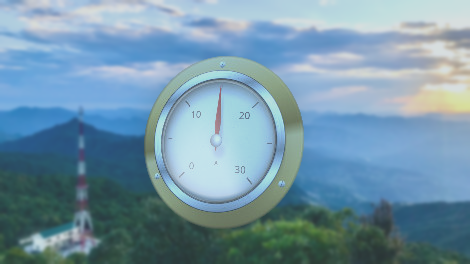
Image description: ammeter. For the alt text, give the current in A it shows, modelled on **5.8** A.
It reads **15** A
